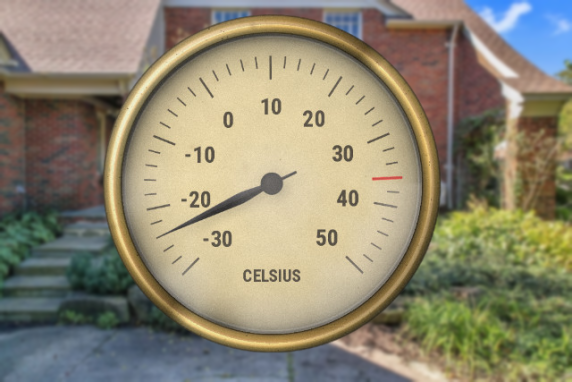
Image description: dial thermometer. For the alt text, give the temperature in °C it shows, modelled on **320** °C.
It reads **-24** °C
